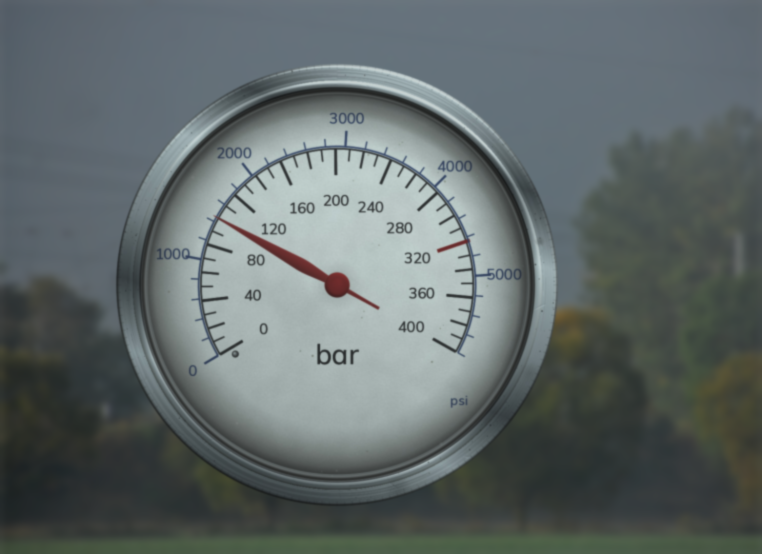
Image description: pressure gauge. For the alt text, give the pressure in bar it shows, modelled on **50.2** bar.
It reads **100** bar
